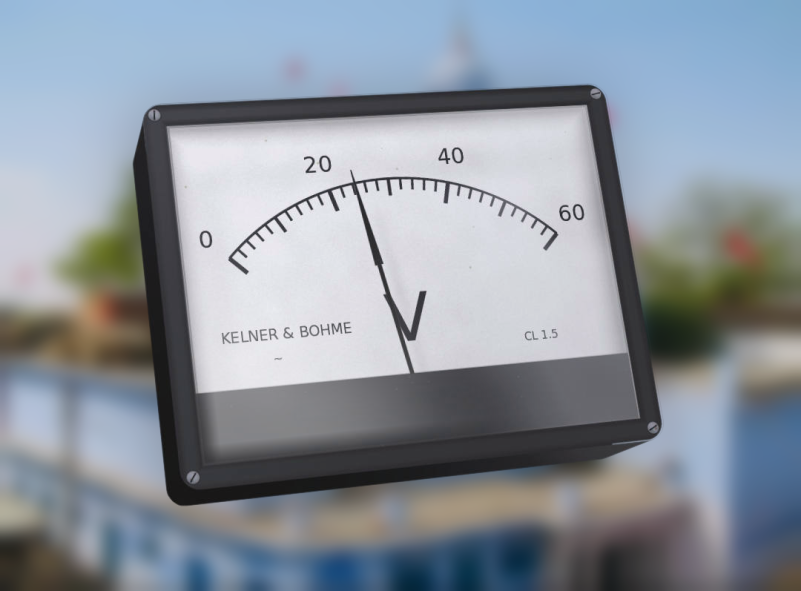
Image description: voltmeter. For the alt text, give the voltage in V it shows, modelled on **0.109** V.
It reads **24** V
